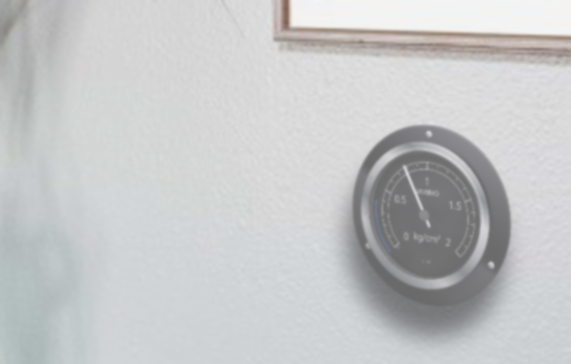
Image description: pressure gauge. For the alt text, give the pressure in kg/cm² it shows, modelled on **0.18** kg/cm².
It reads **0.8** kg/cm²
